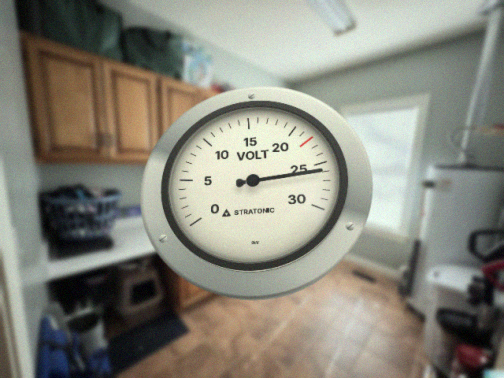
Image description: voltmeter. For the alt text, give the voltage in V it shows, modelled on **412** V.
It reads **26** V
